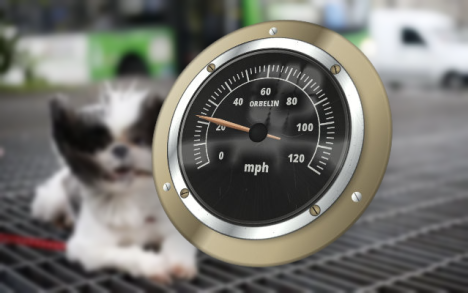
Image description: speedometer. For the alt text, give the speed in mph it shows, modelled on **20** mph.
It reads **22** mph
